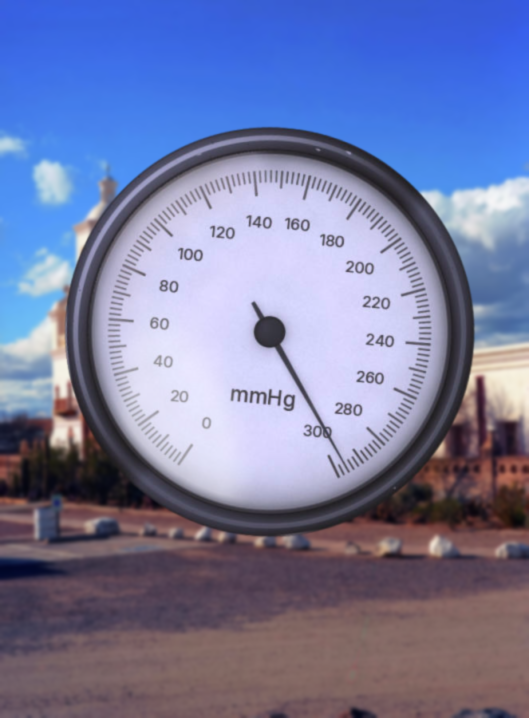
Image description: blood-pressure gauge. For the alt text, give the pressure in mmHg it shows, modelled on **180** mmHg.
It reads **296** mmHg
